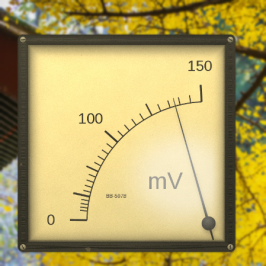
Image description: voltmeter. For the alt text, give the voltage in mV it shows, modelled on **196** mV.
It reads **137.5** mV
